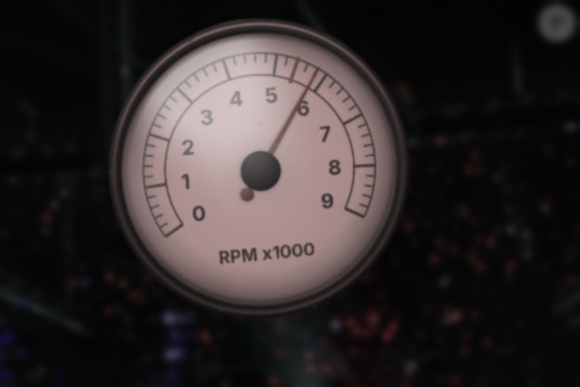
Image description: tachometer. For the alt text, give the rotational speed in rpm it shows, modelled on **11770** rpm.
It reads **5800** rpm
